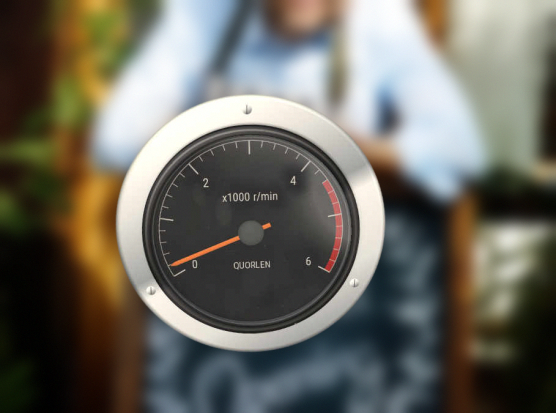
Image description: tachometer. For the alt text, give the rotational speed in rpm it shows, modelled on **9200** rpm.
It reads **200** rpm
